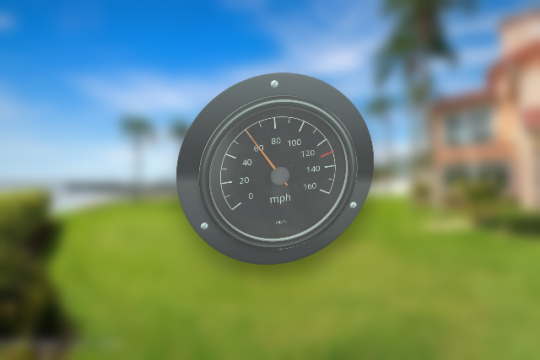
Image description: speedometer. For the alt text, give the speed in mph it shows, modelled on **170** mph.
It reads **60** mph
